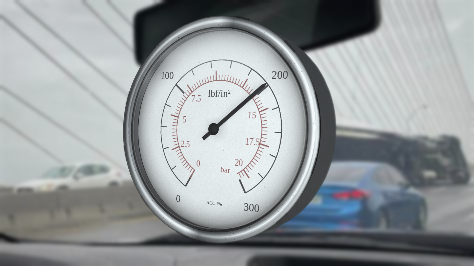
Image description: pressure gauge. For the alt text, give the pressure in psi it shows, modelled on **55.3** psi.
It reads **200** psi
